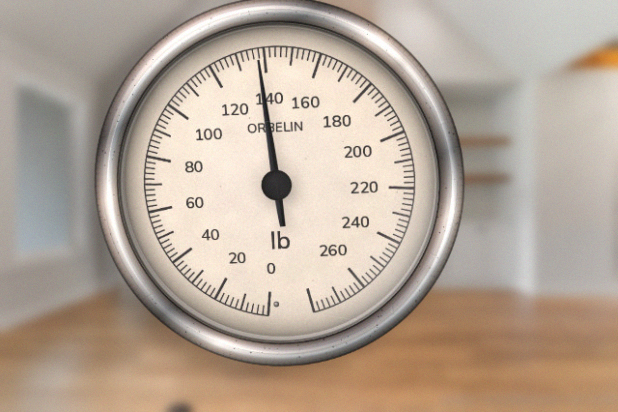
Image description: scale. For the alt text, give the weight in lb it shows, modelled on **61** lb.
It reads **138** lb
